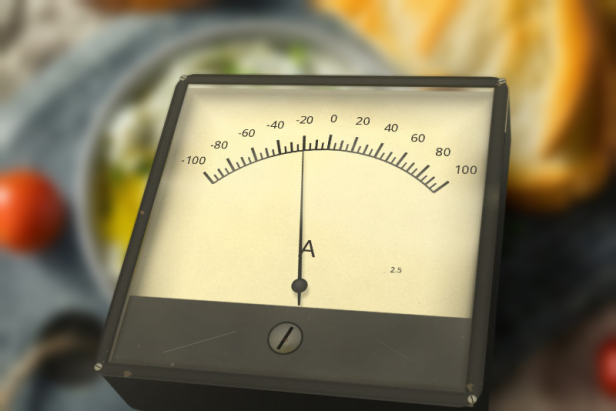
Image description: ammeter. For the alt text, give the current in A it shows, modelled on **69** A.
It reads **-20** A
